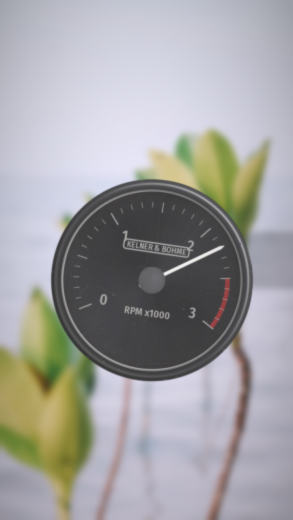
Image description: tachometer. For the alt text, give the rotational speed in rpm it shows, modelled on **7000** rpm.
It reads **2200** rpm
